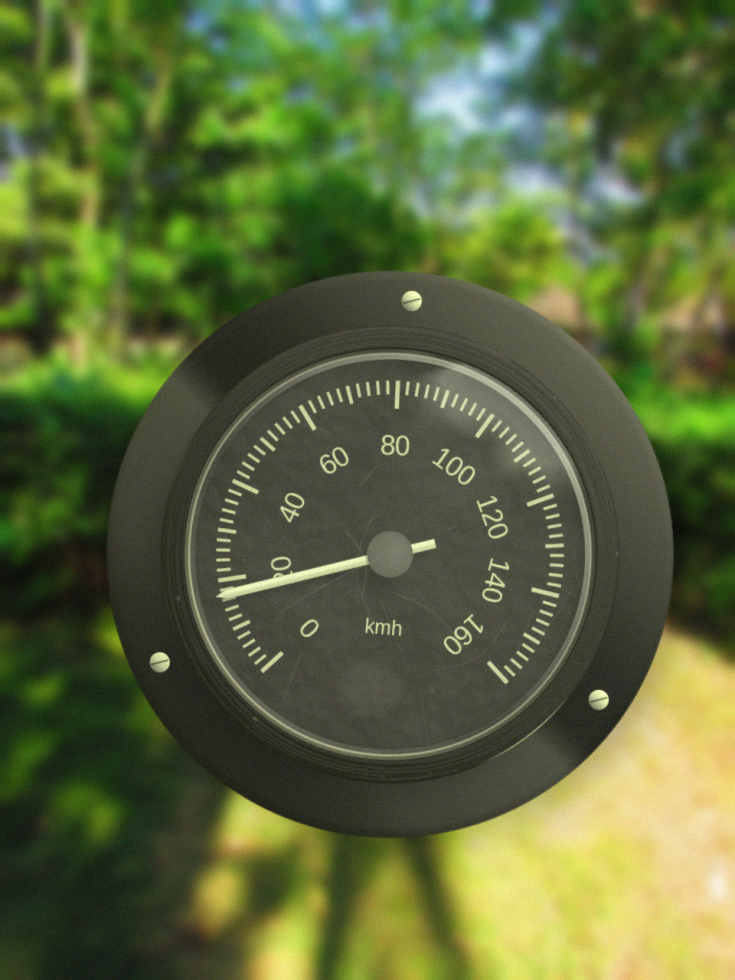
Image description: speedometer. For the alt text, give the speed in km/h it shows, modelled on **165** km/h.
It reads **17** km/h
